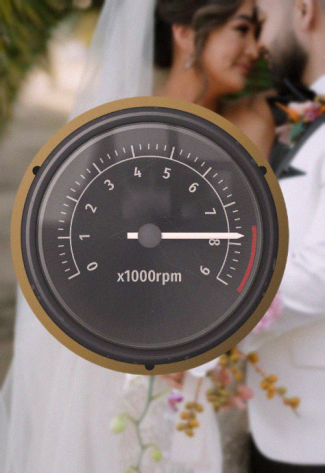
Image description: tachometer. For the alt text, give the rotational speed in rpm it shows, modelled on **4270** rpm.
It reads **7800** rpm
